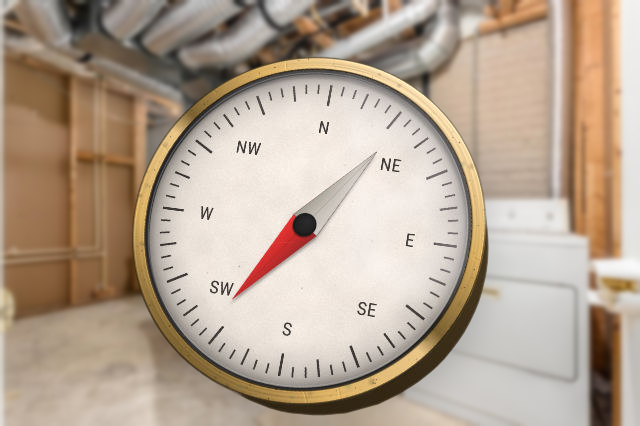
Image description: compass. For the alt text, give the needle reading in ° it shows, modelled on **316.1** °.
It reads **215** °
